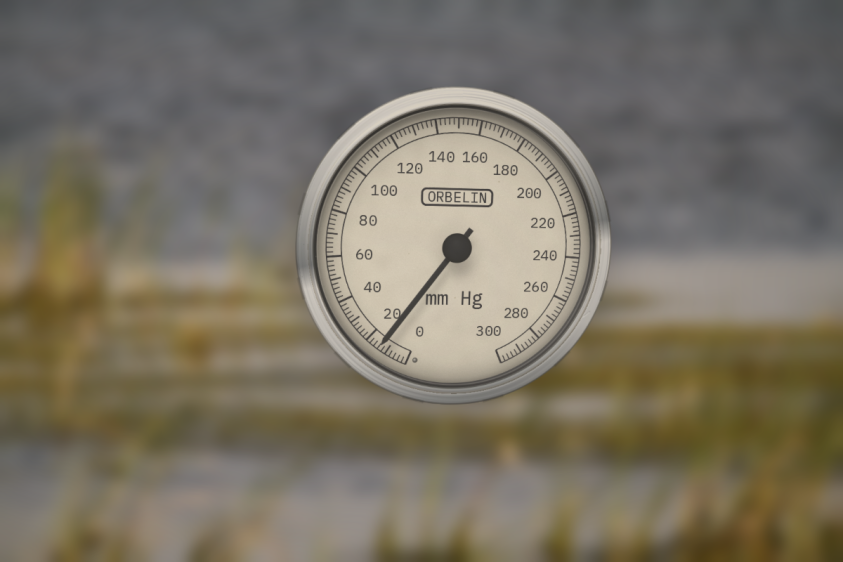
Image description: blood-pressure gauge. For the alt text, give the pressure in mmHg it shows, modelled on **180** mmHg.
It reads **14** mmHg
